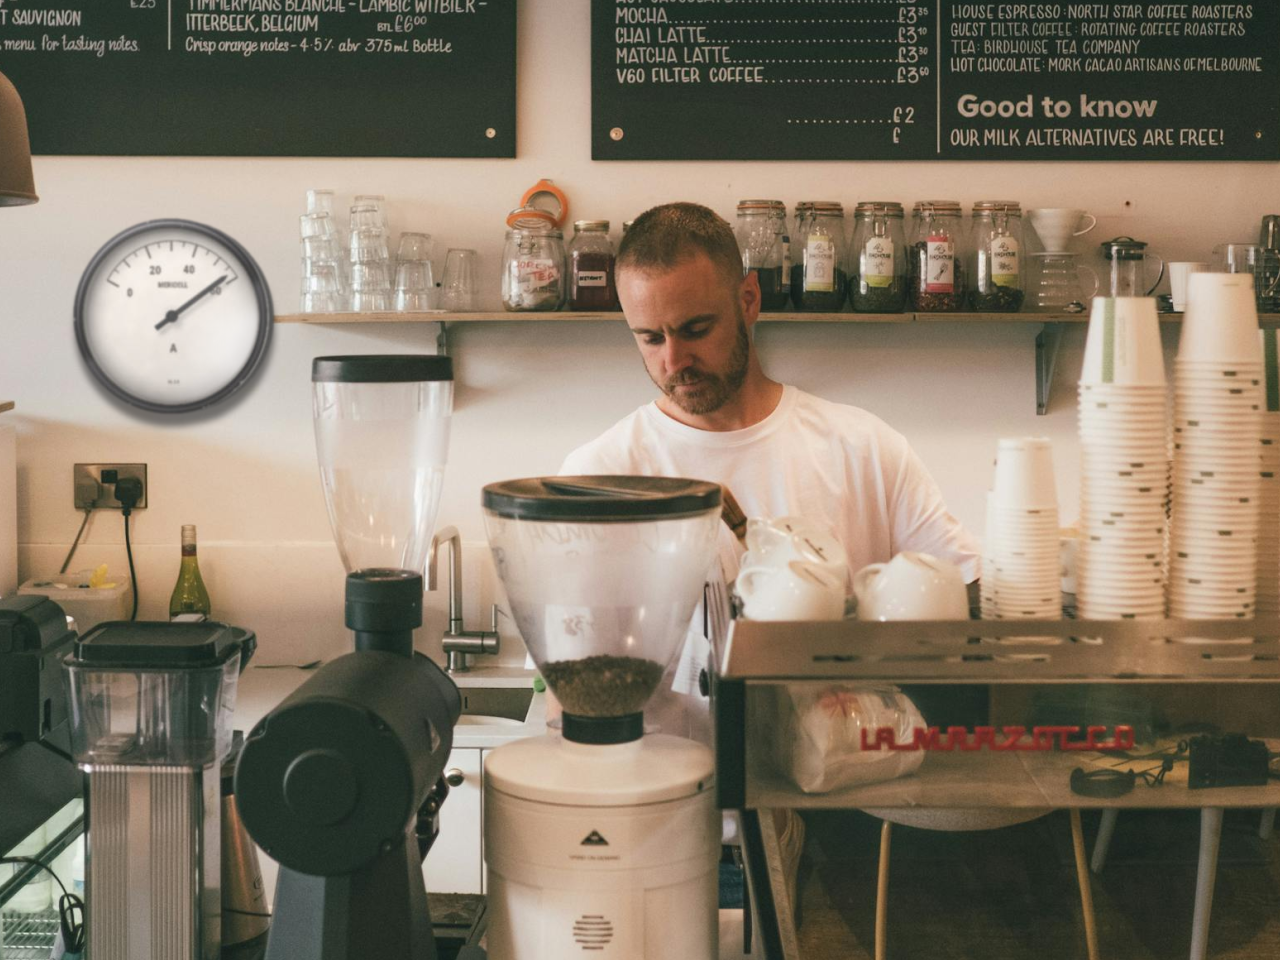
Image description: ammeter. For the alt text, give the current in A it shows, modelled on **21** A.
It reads **57.5** A
